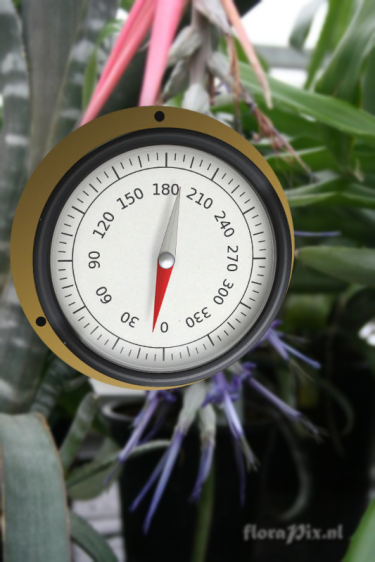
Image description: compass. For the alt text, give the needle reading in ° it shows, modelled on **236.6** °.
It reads **10** °
